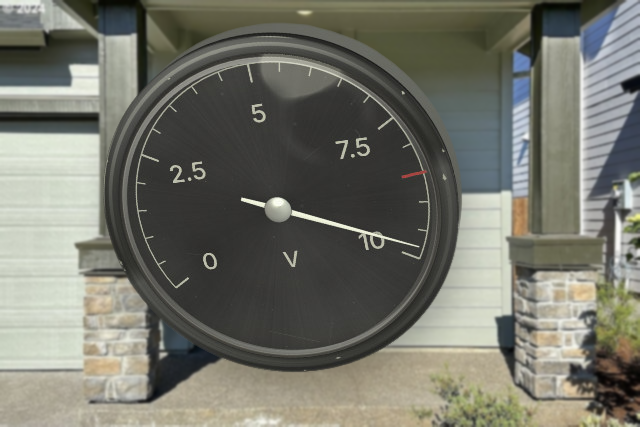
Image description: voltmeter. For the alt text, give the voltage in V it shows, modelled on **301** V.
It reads **9.75** V
